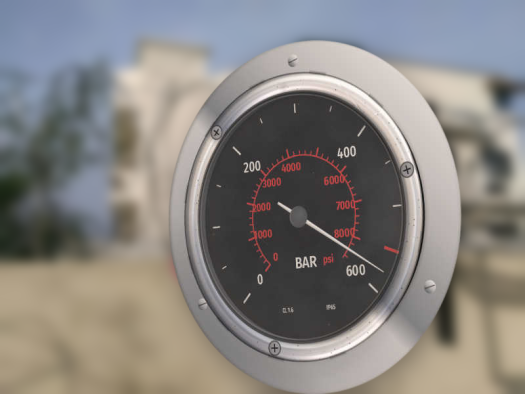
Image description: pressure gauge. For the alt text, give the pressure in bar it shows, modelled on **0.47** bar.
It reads **575** bar
